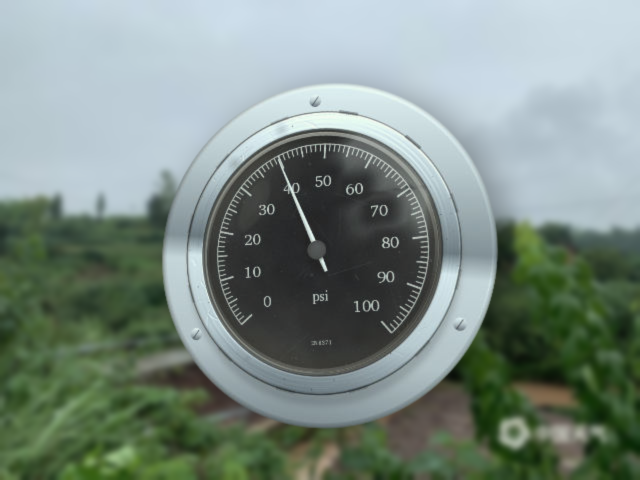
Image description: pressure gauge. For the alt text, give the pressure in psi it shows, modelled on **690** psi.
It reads **40** psi
